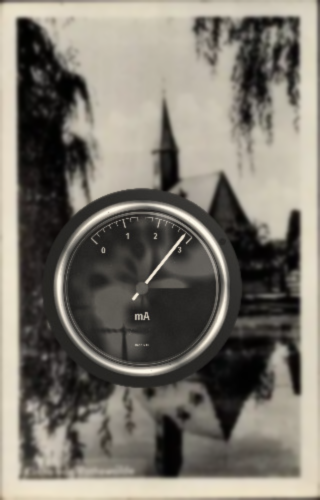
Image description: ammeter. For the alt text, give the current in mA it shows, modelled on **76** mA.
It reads **2.8** mA
